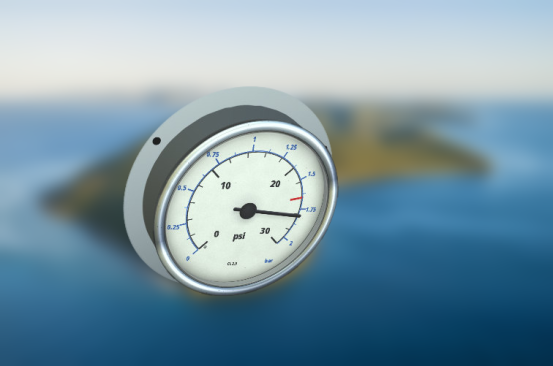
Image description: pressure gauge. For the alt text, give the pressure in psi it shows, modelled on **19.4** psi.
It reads **26** psi
